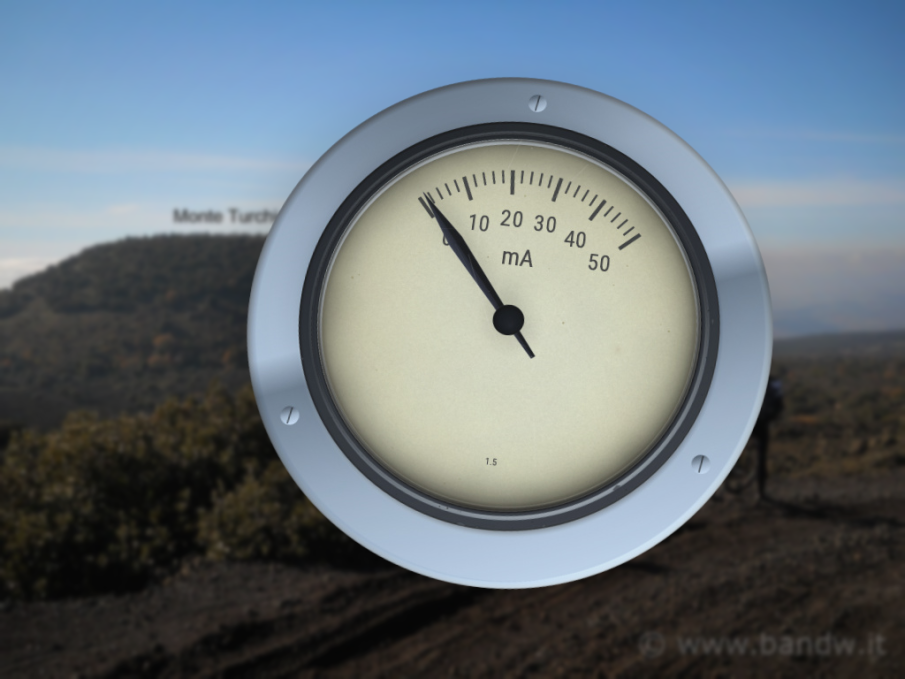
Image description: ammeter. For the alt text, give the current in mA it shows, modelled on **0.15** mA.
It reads **1** mA
